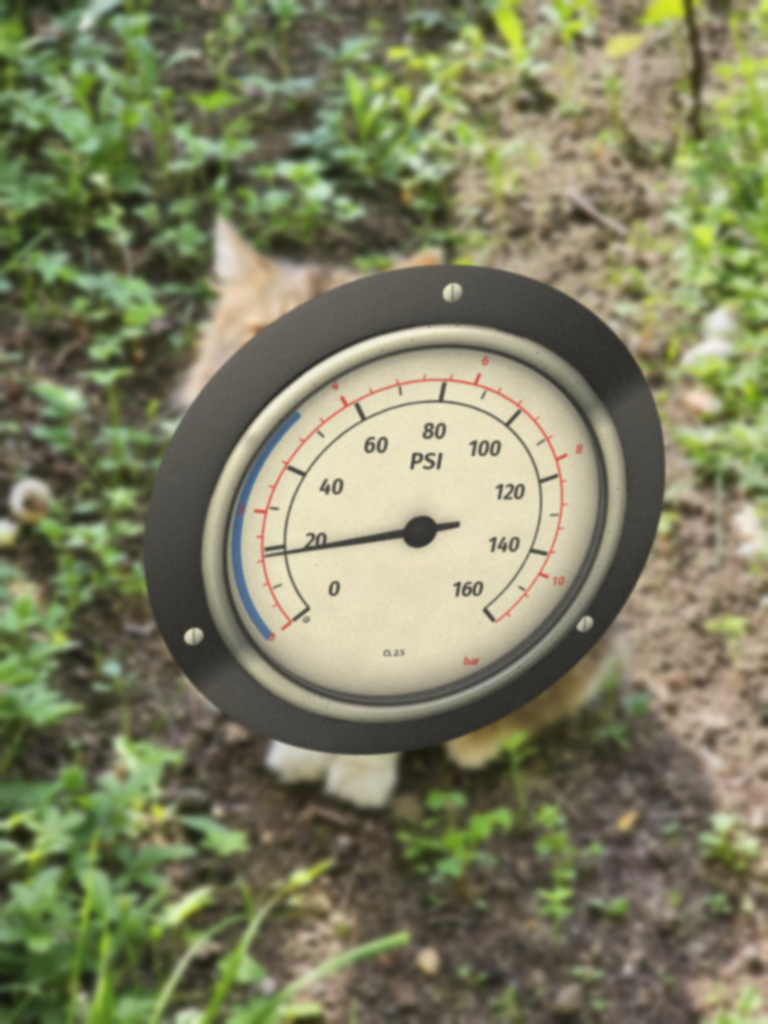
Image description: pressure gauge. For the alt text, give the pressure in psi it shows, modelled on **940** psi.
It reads **20** psi
